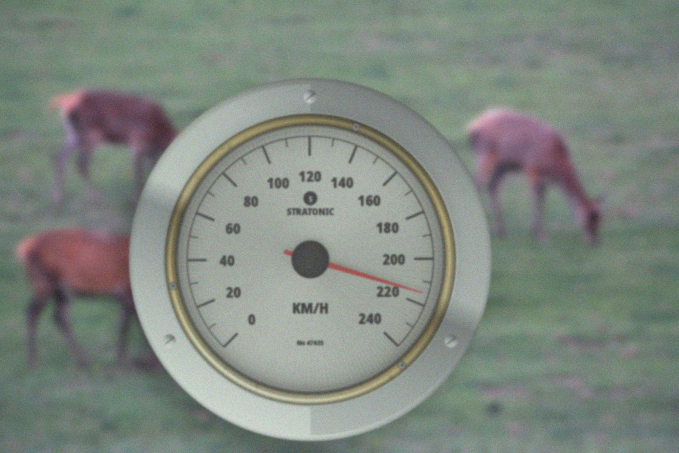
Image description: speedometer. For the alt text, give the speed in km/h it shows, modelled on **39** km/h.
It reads **215** km/h
